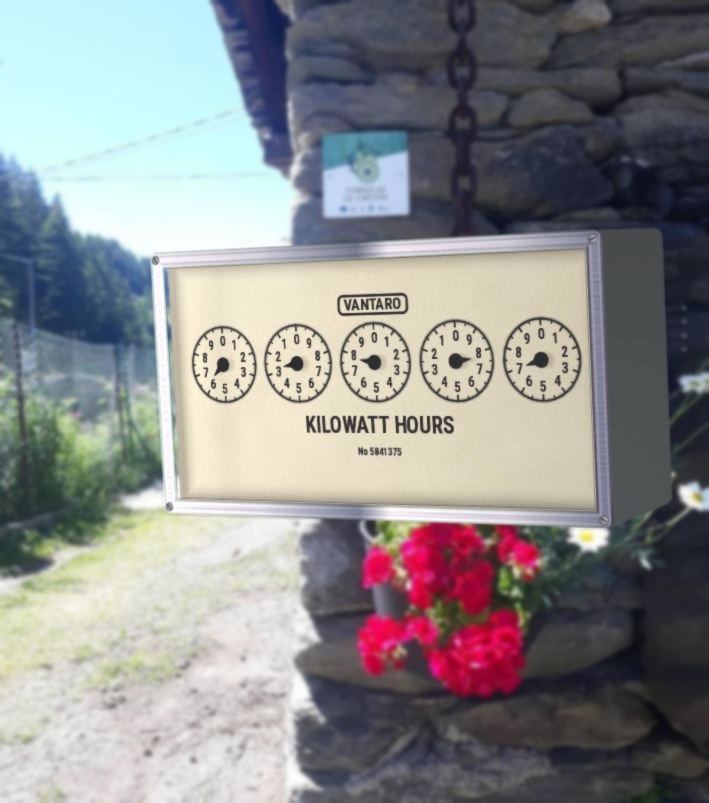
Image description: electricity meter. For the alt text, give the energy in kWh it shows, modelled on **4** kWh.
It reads **62777** kWh
